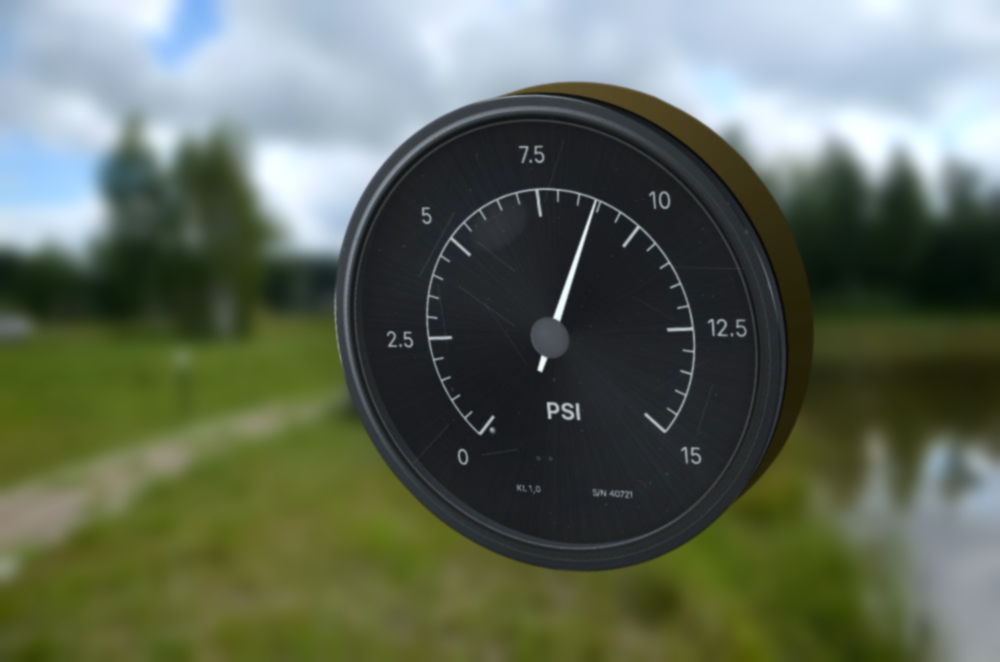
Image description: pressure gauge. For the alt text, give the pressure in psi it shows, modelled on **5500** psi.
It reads **9** psi
